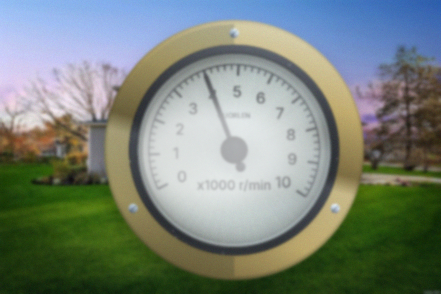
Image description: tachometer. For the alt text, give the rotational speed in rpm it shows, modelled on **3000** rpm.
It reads **4000** rpm
